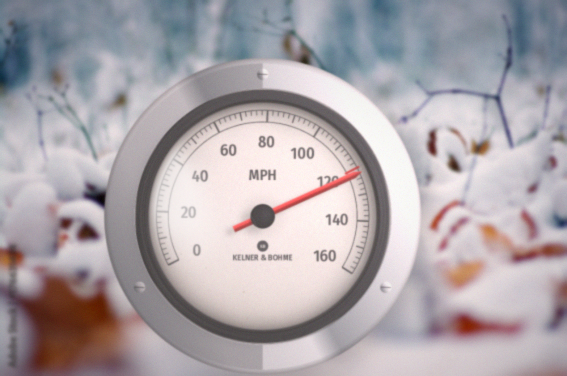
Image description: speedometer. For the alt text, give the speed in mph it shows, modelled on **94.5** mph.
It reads **122** mph
